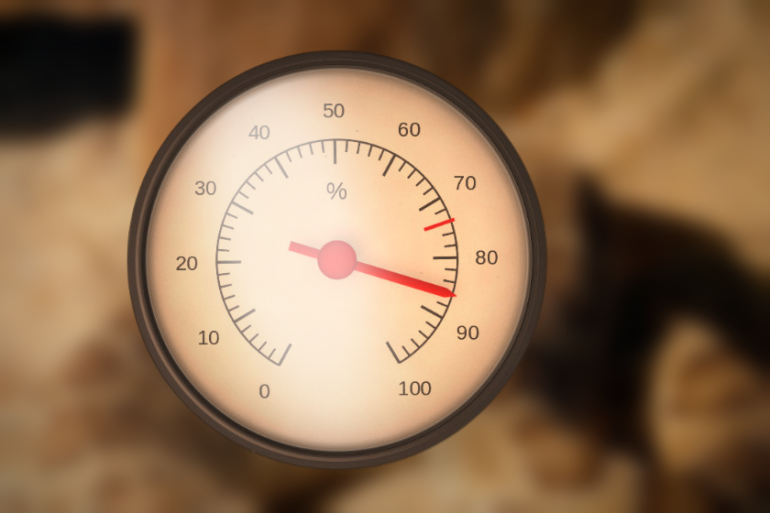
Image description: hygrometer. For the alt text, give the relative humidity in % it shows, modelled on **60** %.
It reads **86** %
